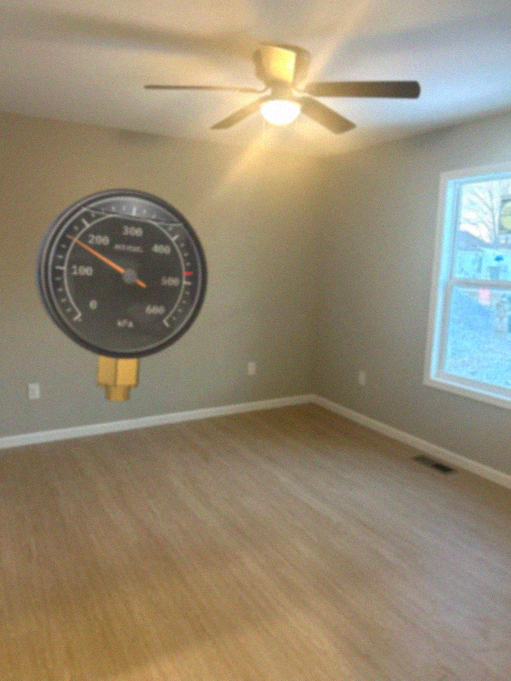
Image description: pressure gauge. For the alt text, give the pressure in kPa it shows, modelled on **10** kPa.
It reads **160** kPa
